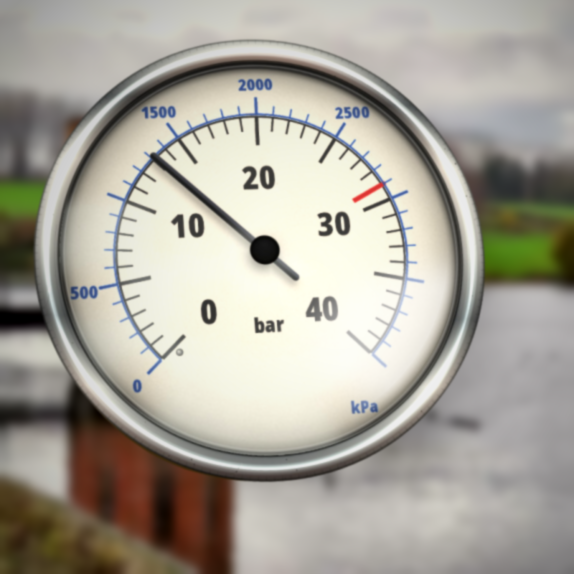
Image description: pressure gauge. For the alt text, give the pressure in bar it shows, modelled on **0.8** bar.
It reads **13** bar
